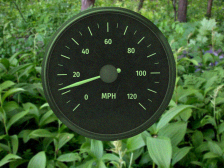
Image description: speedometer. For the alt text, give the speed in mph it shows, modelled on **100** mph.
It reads **12.5** mph
